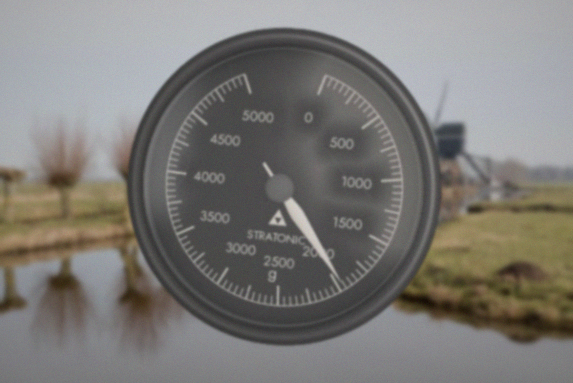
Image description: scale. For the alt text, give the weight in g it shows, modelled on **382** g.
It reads **1950** g
